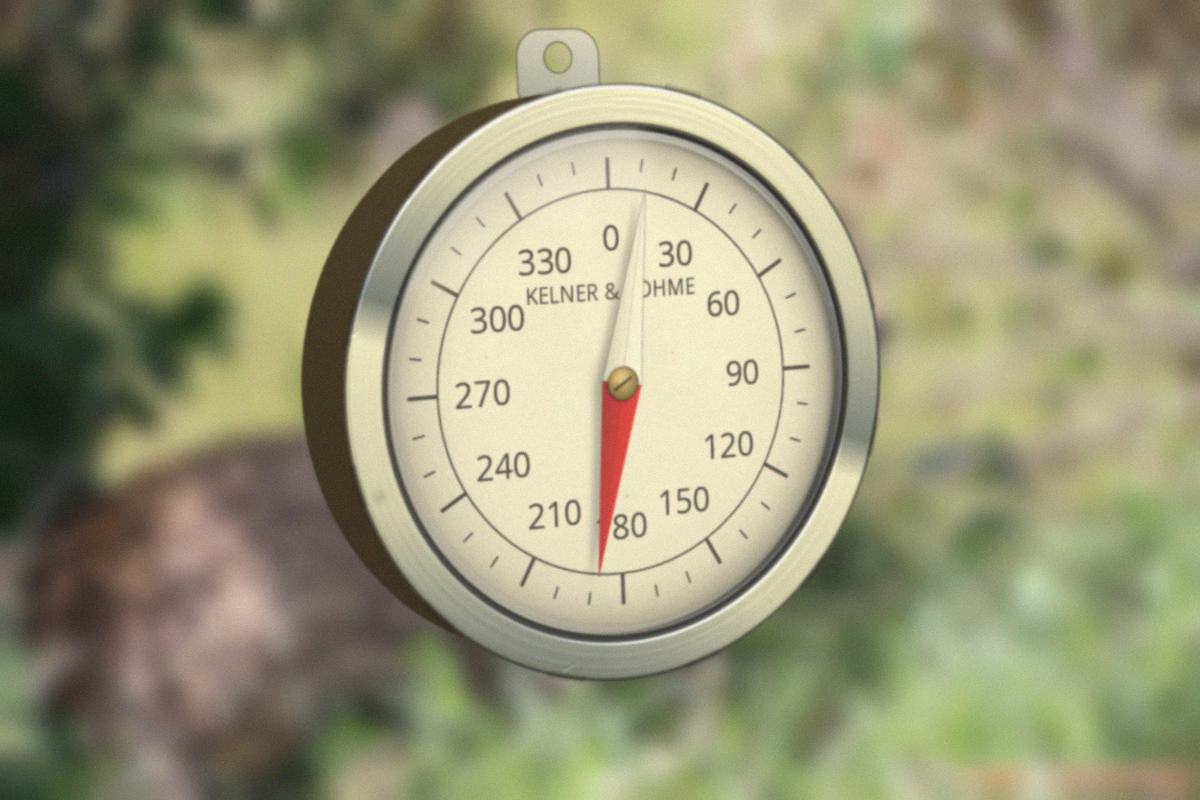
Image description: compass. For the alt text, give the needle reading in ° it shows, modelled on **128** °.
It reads **190** °
